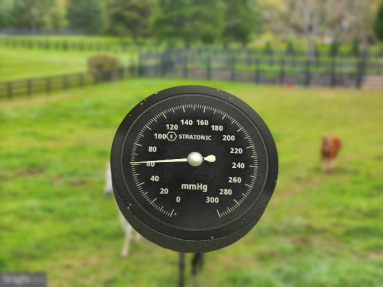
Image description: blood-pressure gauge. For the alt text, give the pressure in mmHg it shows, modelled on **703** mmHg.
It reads **60** mmHg
